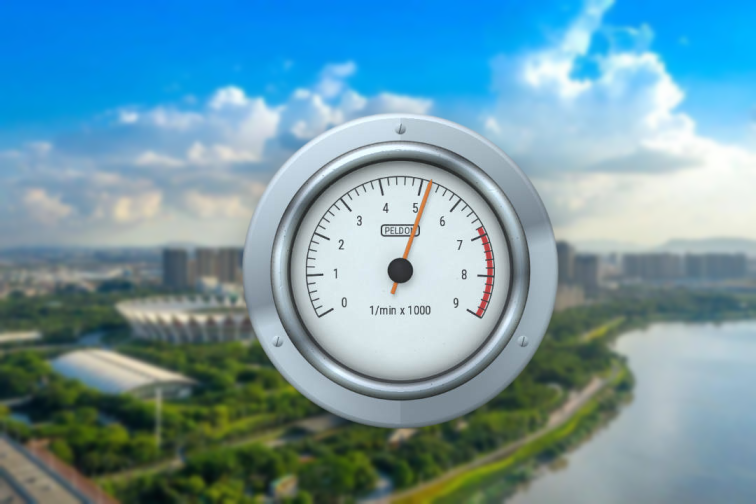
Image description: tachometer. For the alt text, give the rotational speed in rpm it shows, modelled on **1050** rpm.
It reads **5200** rpm
